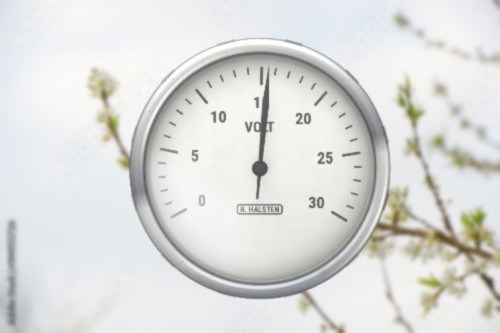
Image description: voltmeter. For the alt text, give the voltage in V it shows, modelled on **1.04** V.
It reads **15.5** V
